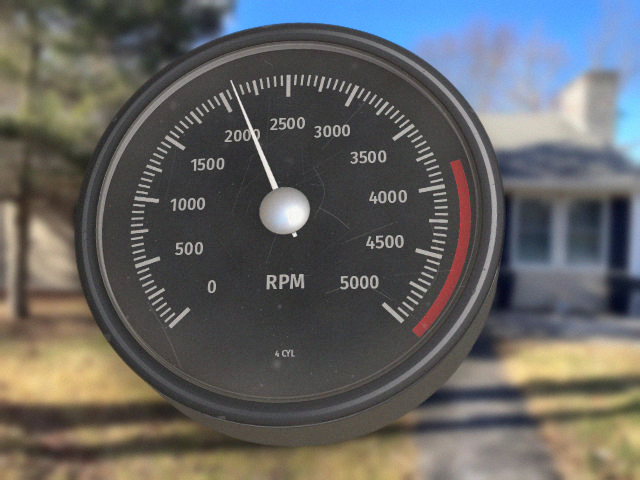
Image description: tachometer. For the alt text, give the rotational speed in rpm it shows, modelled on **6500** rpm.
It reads **2100** rpm
